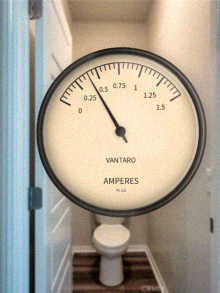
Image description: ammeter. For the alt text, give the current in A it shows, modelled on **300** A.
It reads **0.4** A
